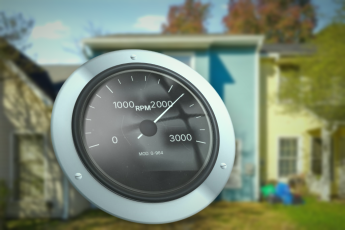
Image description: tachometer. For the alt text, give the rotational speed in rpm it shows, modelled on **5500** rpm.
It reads **2200** rpm
